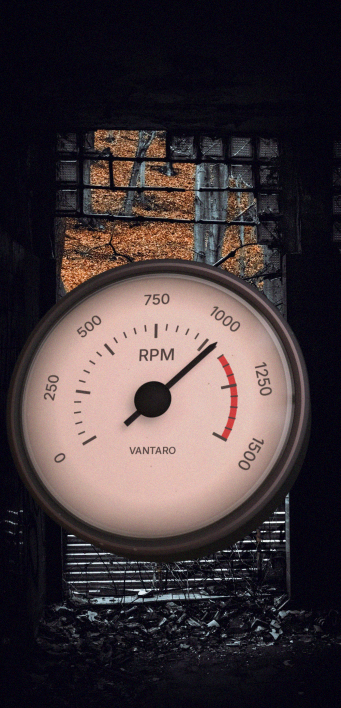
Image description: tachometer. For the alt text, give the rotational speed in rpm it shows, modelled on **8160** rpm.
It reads **1050** rpm
